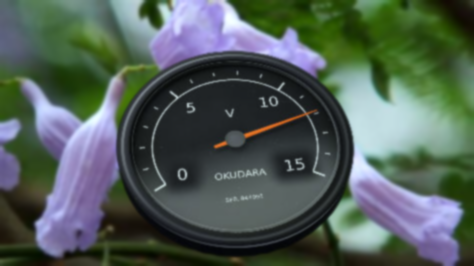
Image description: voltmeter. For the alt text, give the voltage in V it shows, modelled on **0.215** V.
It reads **12** V
